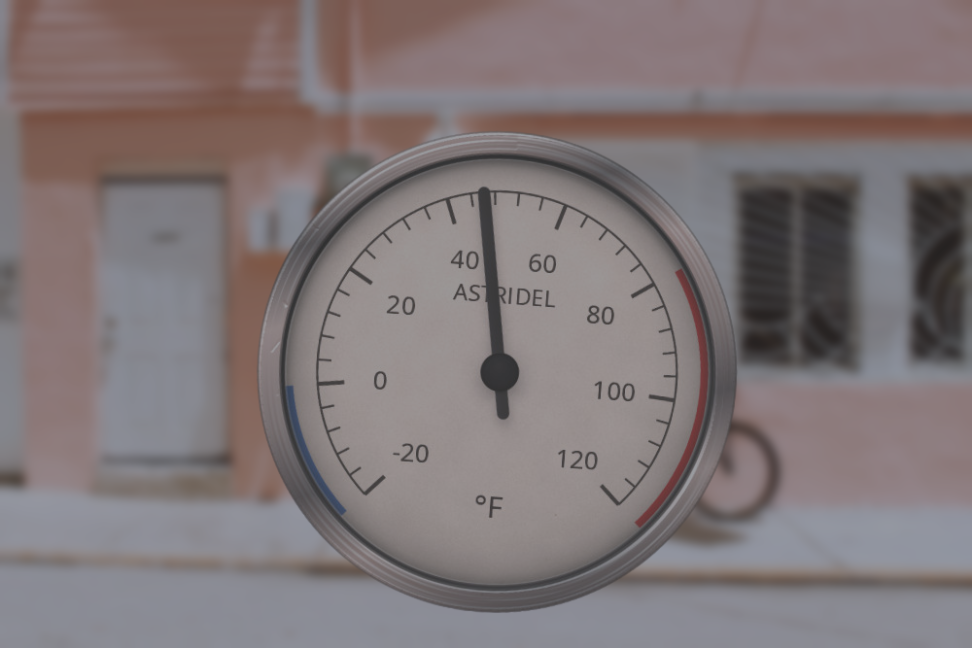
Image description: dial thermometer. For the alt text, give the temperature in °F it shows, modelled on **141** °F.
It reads **46** °F
